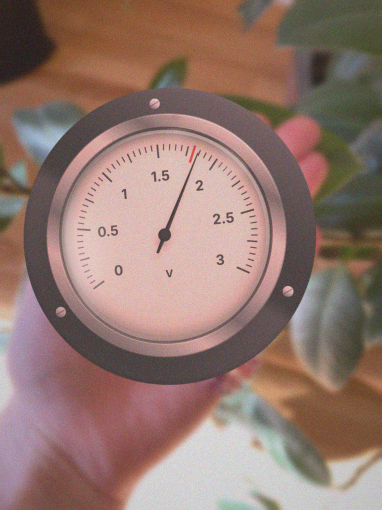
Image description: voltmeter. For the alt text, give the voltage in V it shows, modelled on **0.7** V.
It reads **1.85** V
